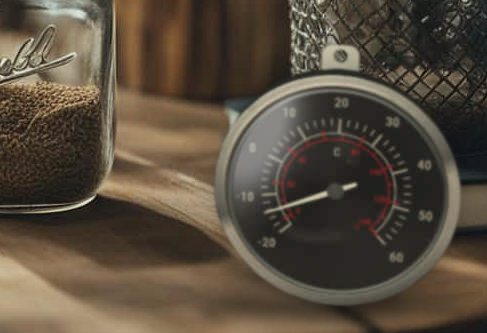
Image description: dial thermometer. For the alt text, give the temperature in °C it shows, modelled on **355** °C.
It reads **-14** °C
